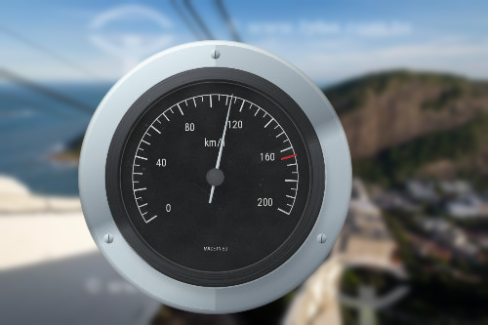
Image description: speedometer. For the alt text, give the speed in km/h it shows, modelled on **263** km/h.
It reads **112.5** km/h
